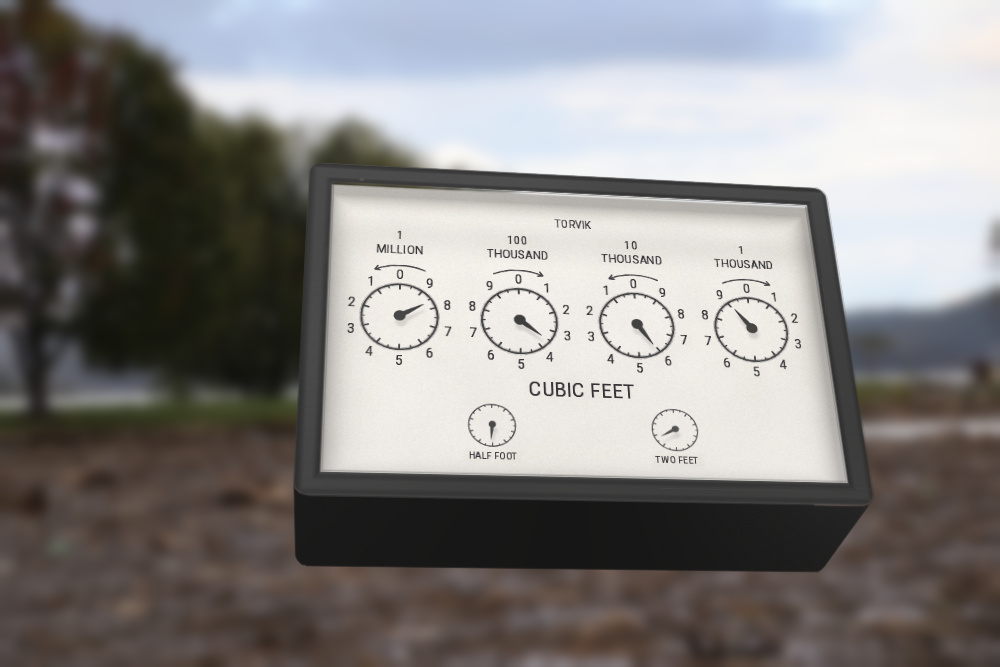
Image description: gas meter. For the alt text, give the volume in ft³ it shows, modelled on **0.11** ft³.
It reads **835900** ft³
